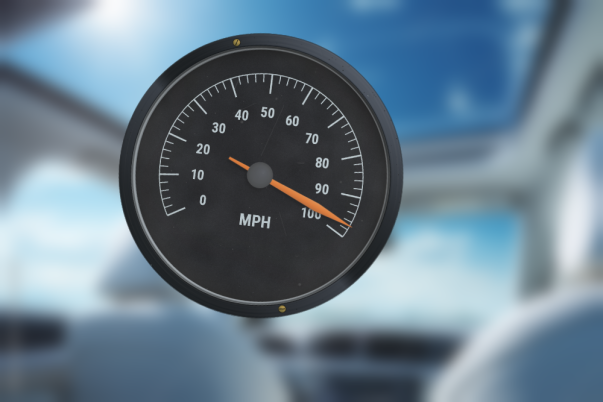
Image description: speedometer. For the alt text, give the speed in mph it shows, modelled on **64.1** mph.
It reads **97** mph
